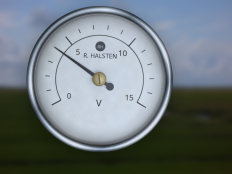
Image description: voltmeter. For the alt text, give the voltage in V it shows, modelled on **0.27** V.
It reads **4** V
